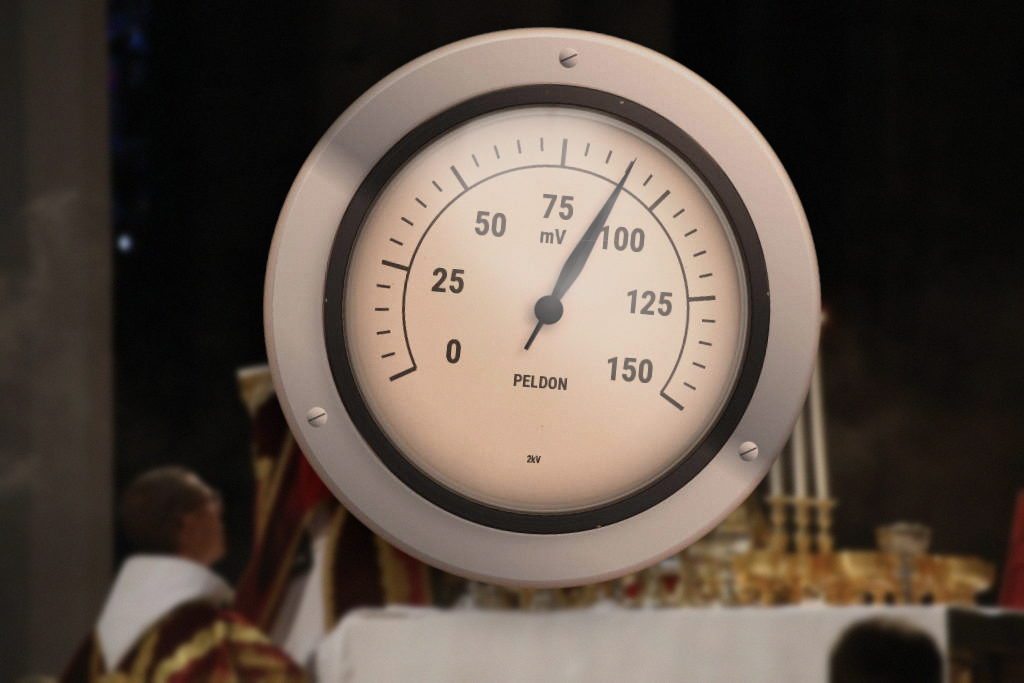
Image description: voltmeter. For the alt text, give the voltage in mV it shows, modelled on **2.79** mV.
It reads **90** mV
